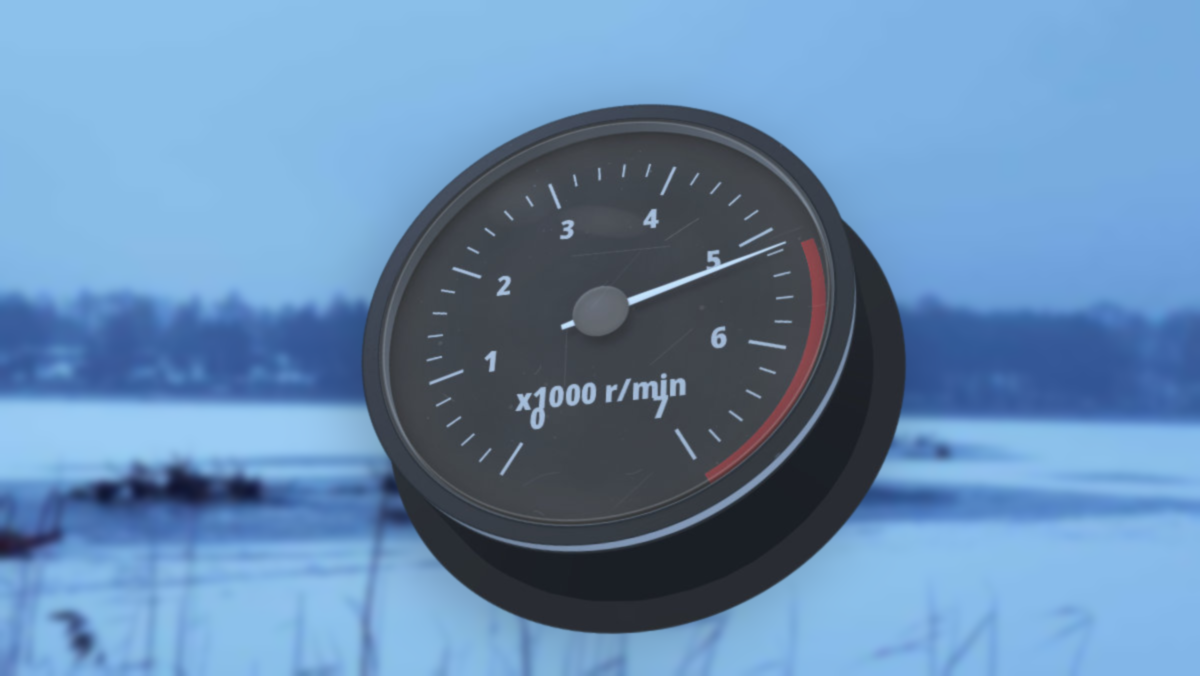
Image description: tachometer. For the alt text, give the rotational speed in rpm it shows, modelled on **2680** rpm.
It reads **5200** rpm
